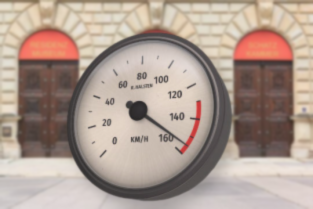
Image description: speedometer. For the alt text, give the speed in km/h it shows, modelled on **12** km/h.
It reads **155** km/h
